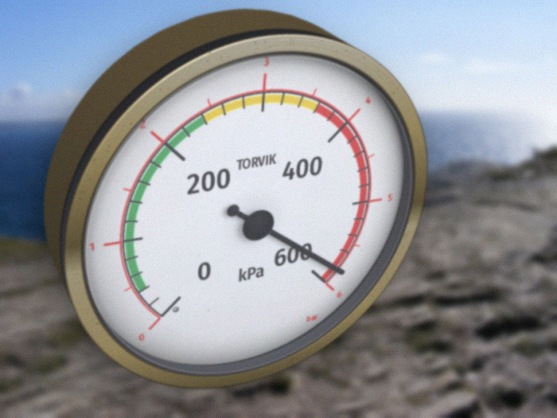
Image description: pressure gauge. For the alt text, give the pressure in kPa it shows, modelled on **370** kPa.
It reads **580** kPa
